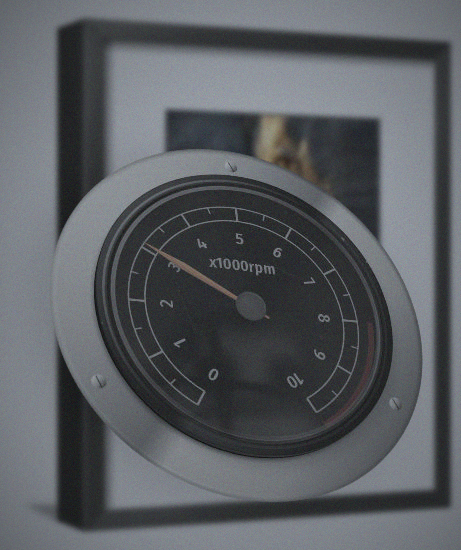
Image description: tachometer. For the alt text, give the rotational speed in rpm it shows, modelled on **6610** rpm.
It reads **3000** rpm
